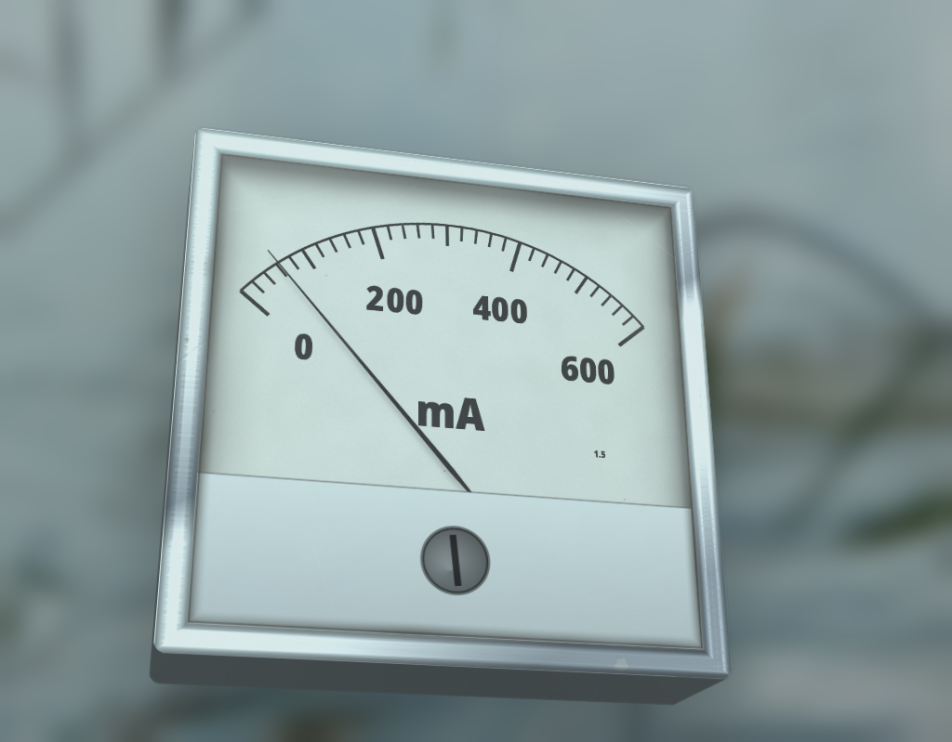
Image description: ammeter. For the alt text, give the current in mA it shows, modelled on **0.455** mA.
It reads **60** mA
